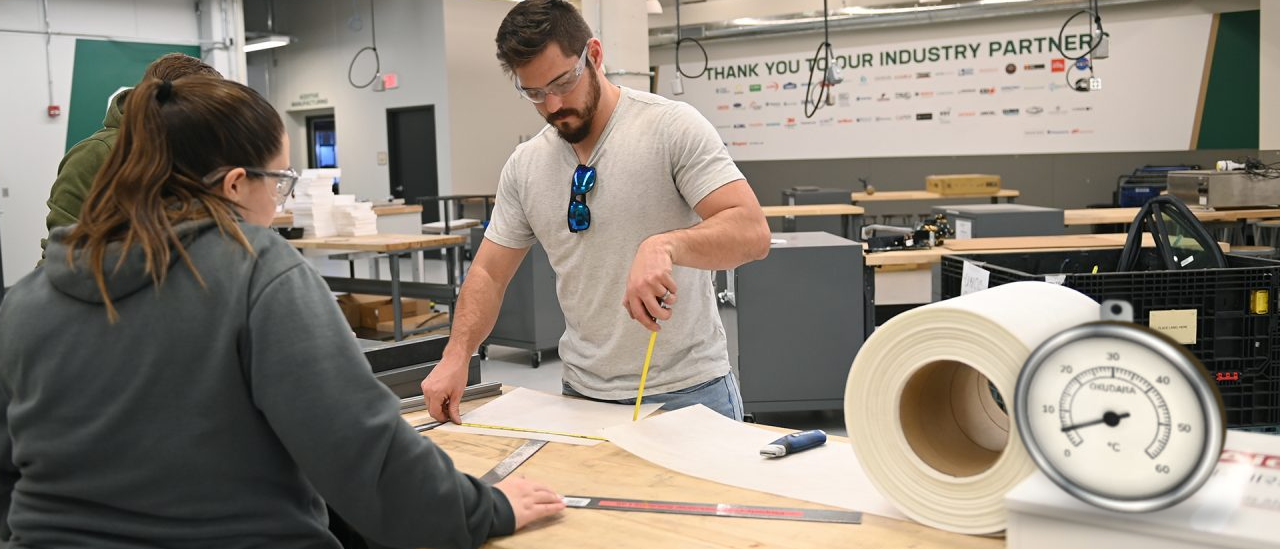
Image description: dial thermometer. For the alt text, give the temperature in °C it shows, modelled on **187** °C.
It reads **5** °C
